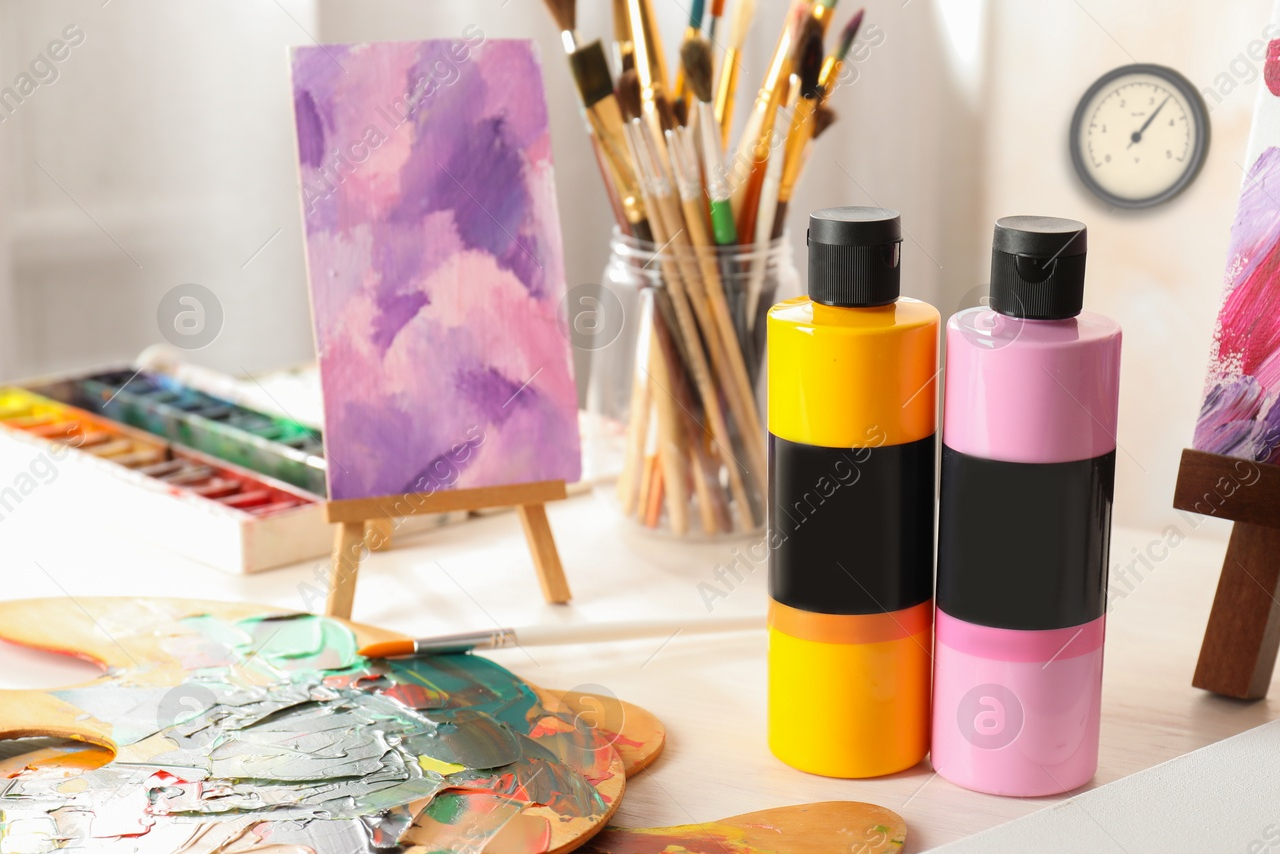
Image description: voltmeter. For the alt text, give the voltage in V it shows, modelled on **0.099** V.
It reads **3.4** V
